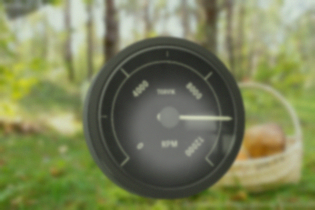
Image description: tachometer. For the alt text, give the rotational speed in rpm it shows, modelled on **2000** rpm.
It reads **10000** rpm
